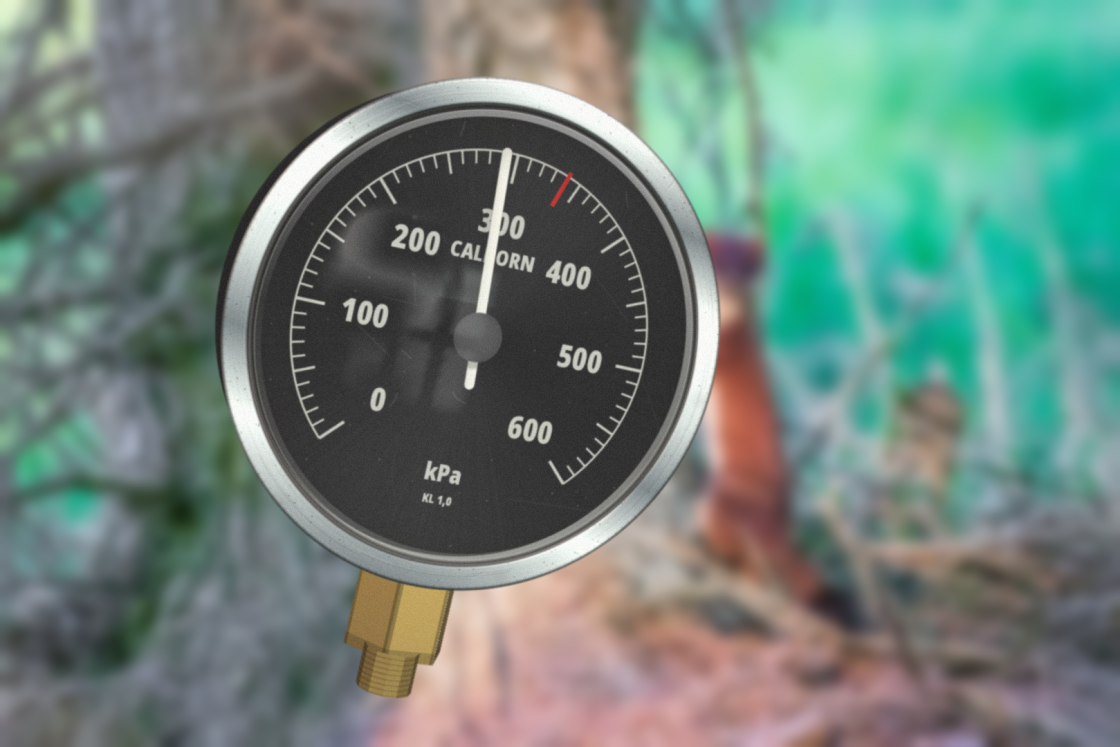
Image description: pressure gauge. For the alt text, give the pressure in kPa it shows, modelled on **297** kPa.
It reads **290** kPa
